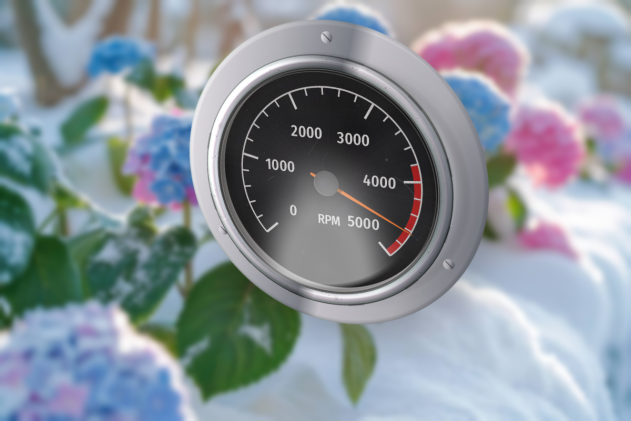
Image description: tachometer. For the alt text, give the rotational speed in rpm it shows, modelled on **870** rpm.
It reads **4600** rpm
